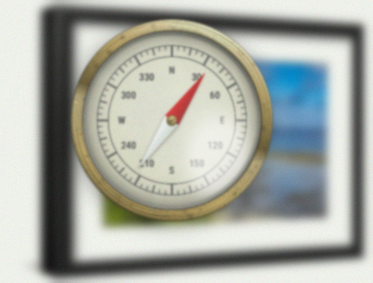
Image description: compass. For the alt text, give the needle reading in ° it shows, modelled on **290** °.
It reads **35** °
